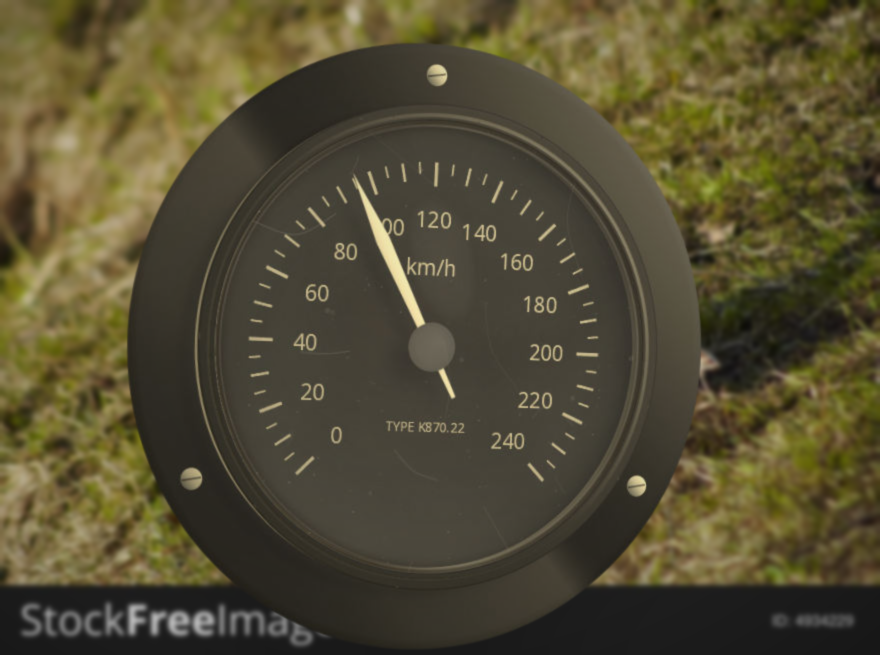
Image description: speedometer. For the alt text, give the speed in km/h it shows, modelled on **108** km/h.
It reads **95** km/h
